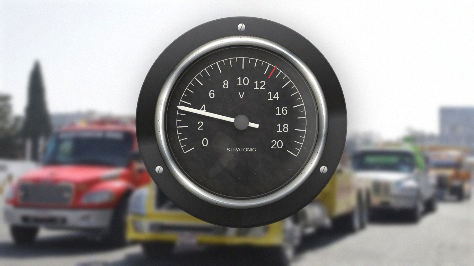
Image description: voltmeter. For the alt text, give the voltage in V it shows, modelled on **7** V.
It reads **3.5** V
